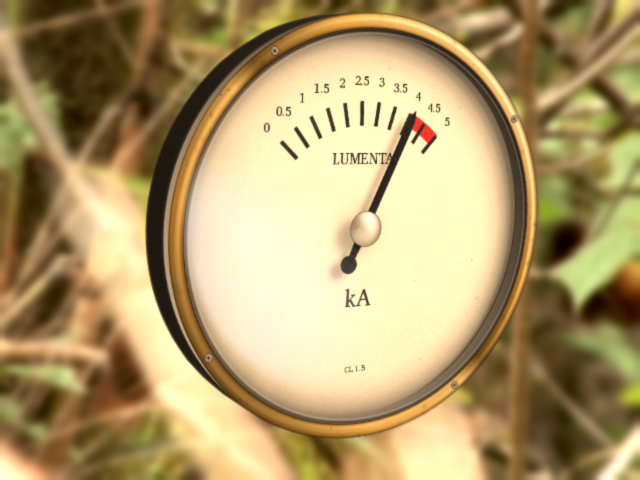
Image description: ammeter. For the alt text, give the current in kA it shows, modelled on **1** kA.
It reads **4** kA
